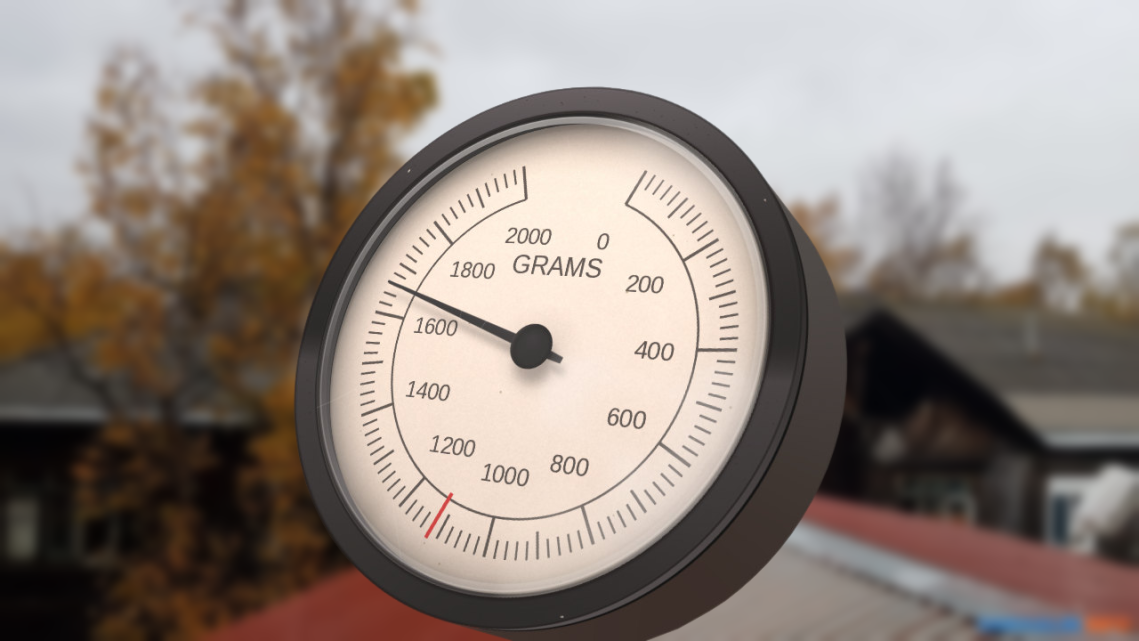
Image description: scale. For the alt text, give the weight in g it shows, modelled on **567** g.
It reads **1660** g
